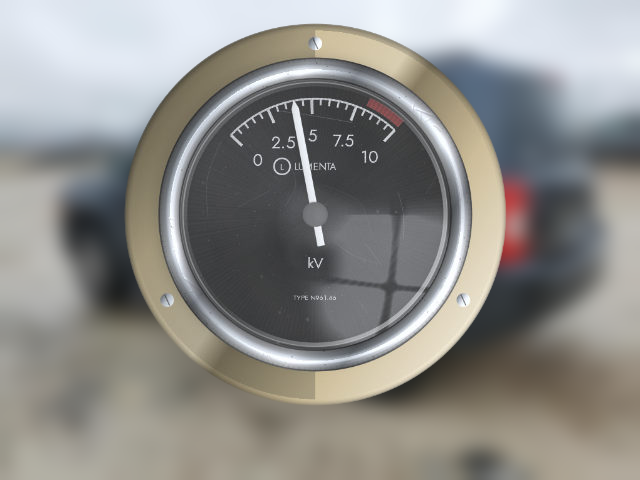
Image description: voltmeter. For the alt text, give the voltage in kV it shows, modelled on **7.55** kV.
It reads **4** kV
